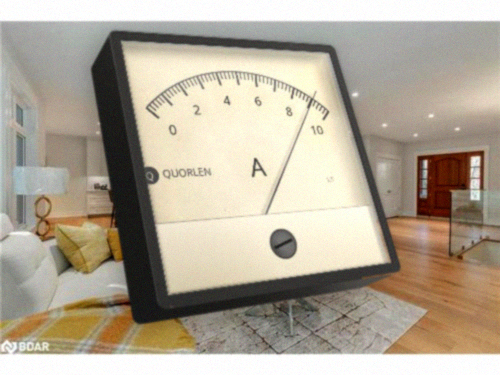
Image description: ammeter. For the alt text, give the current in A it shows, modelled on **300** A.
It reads **9** A
